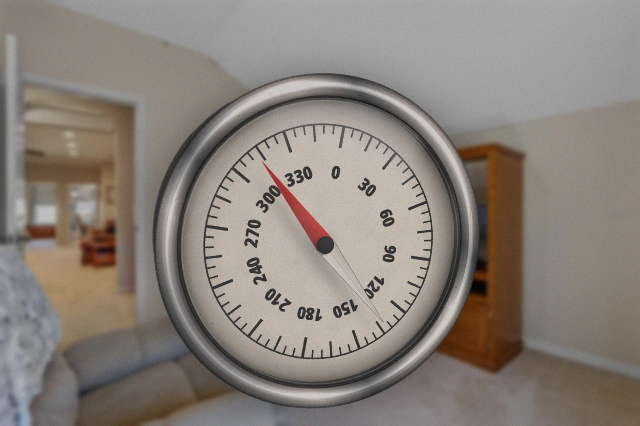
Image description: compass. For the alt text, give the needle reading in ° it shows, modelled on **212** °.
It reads **312.5** °
